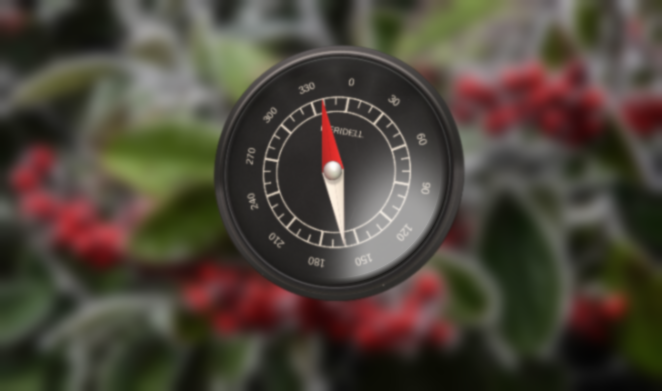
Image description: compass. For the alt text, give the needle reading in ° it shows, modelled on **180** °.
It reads **340** °
